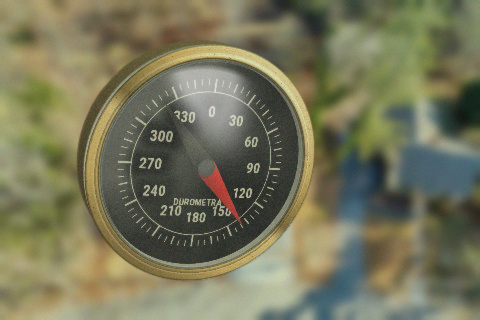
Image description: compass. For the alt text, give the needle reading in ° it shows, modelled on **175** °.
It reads **140** °
